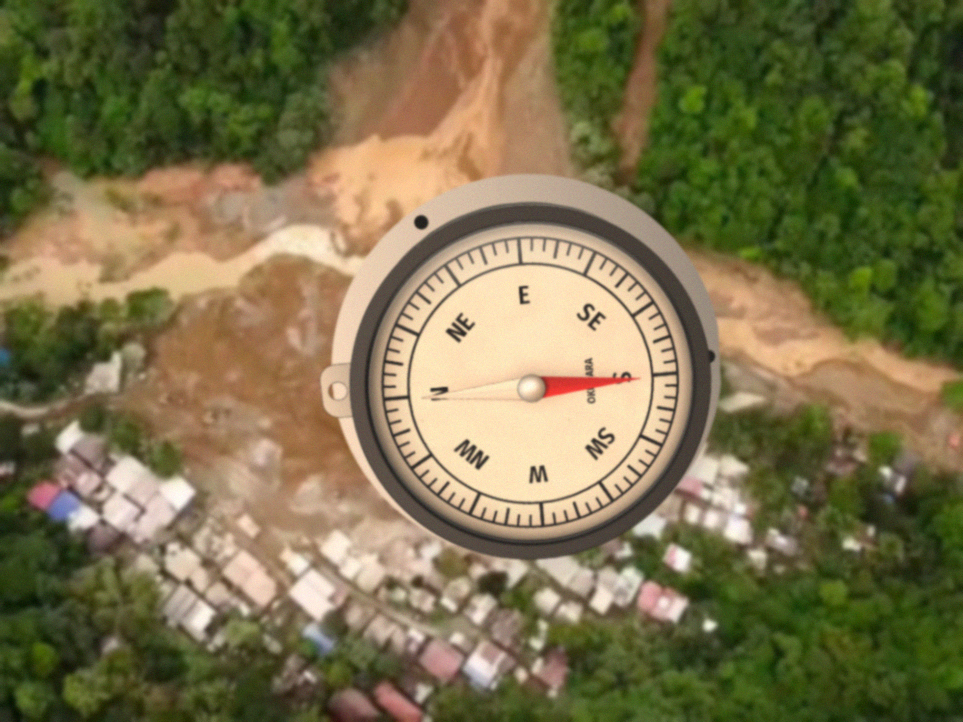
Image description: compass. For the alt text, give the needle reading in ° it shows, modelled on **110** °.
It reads **180** °
